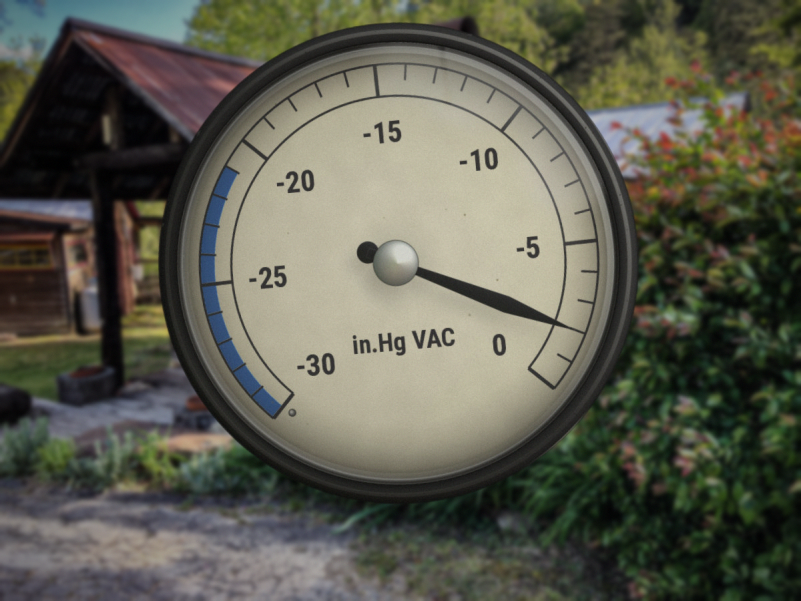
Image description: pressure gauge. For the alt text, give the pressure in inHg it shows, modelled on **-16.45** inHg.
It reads **-2** inHg
